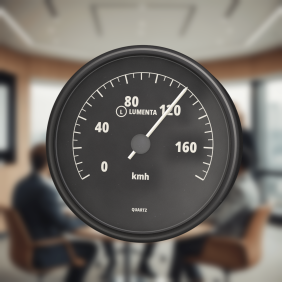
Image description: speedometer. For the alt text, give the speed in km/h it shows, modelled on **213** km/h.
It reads **120** km/h
